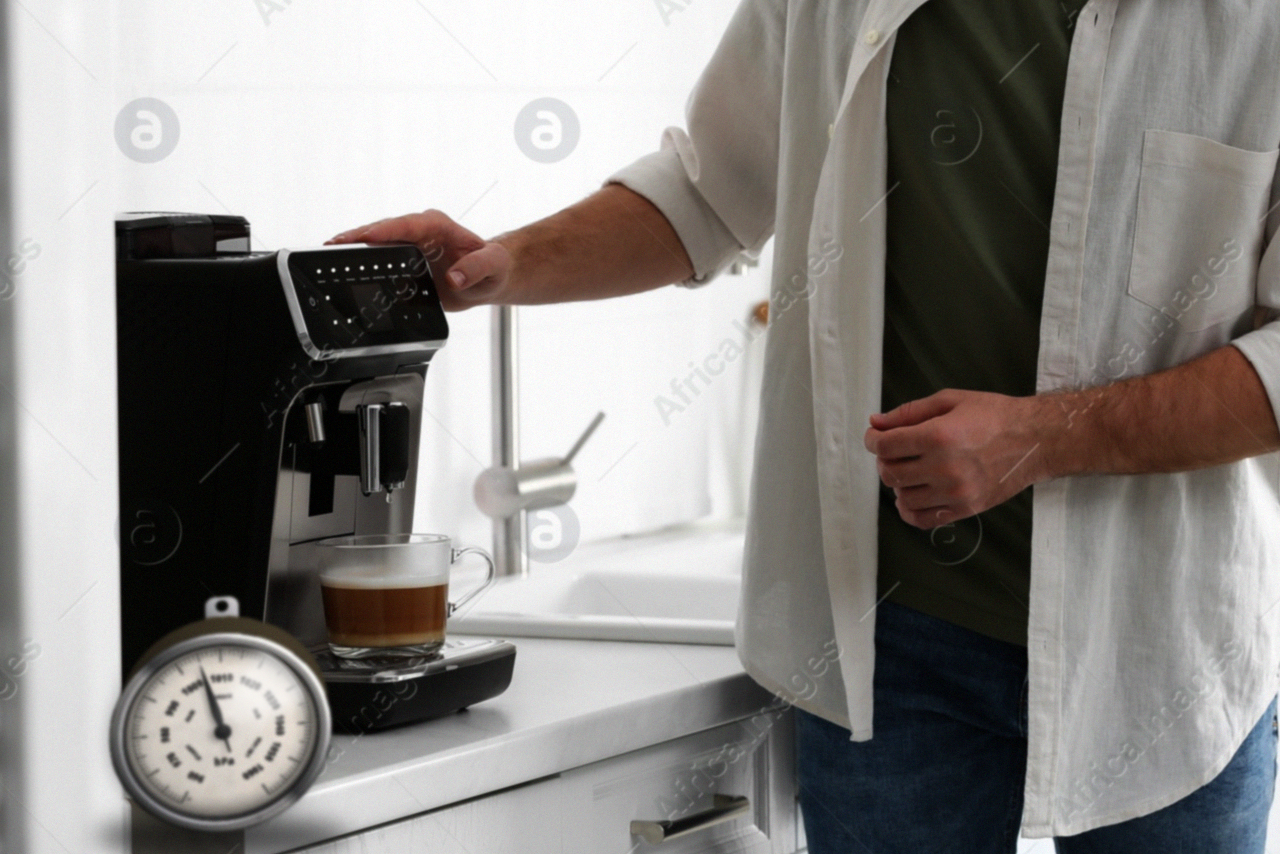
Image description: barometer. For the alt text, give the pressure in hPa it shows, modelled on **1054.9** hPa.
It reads **1005** hPa
